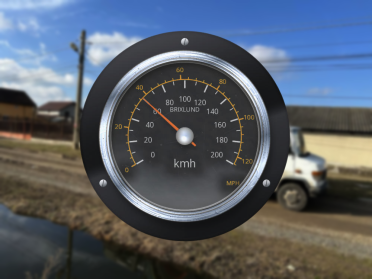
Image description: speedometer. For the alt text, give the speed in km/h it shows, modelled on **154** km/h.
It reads **60** km/h
